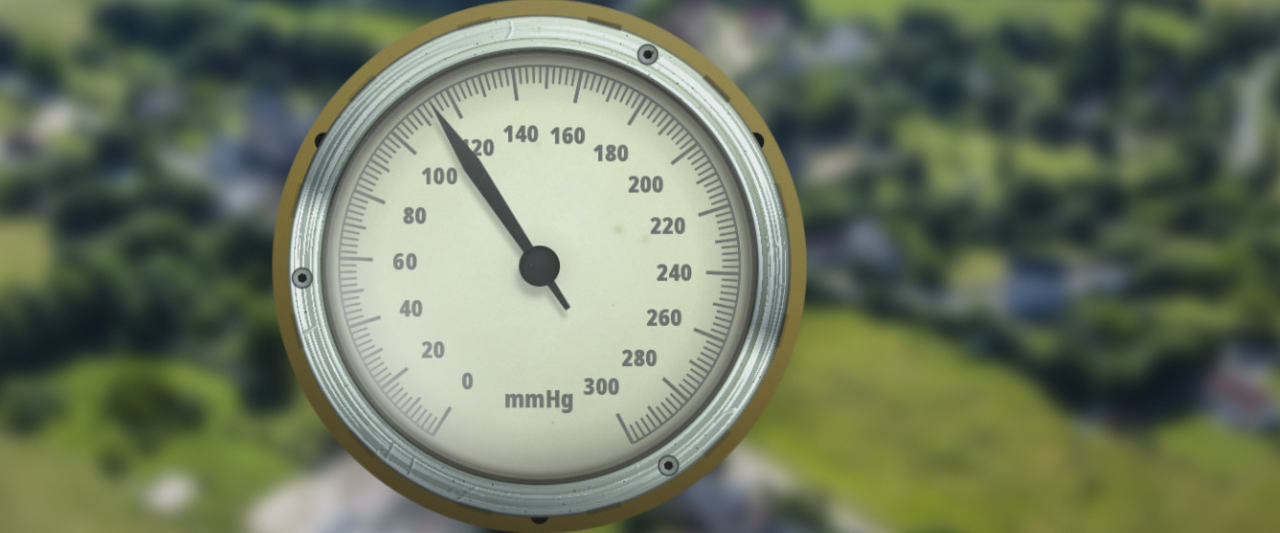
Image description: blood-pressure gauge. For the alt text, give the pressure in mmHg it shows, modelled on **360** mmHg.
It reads **114** mmHg
